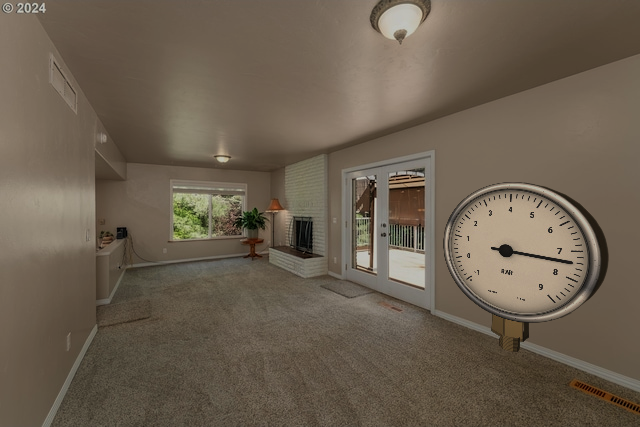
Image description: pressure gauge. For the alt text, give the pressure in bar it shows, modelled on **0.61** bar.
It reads **7.4** bar
